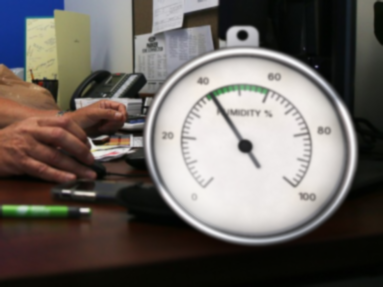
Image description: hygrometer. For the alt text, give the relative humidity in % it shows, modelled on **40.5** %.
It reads **40** %
